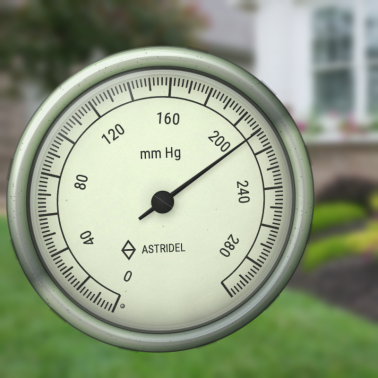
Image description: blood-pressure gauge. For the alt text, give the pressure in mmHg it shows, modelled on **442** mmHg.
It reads **210** mmHg
